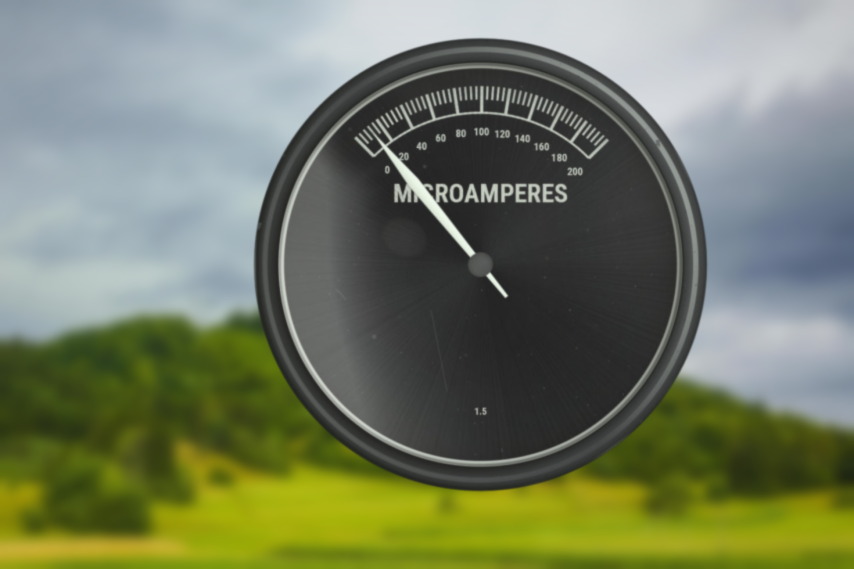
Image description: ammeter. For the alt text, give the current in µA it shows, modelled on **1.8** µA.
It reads **12** µA
